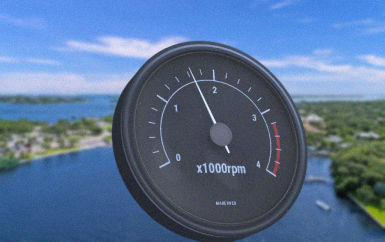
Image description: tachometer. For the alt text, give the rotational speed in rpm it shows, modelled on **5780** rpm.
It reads **1600** rpm
